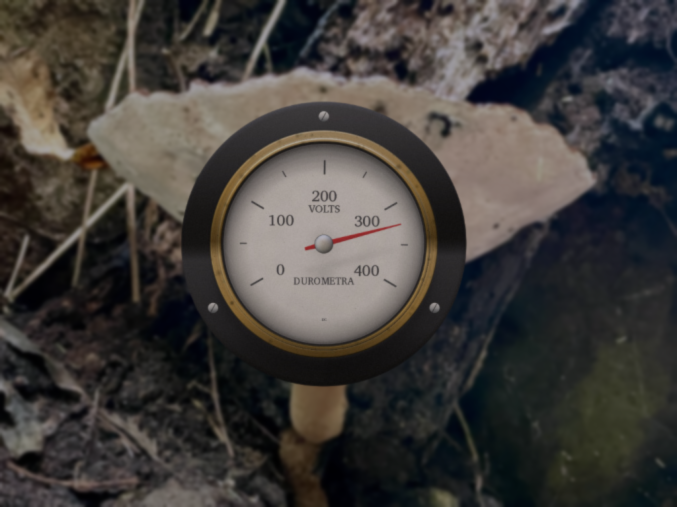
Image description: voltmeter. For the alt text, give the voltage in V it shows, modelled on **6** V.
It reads **325** V
